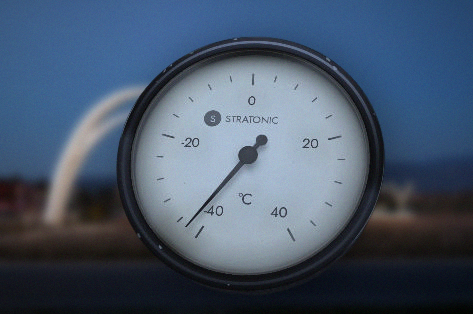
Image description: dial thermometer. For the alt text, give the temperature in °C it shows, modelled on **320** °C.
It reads **-38** °C
